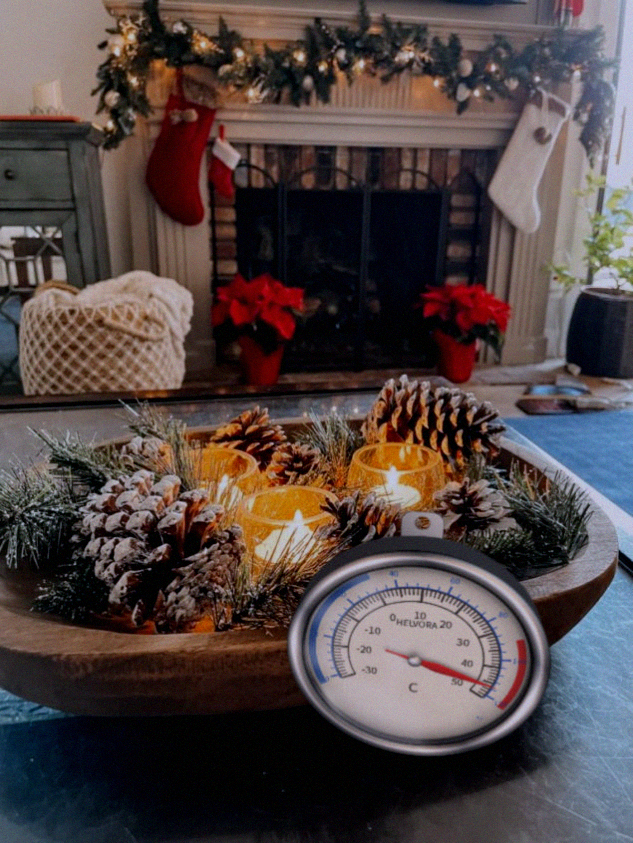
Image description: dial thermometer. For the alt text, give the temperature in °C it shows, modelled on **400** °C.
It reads **45** °C
